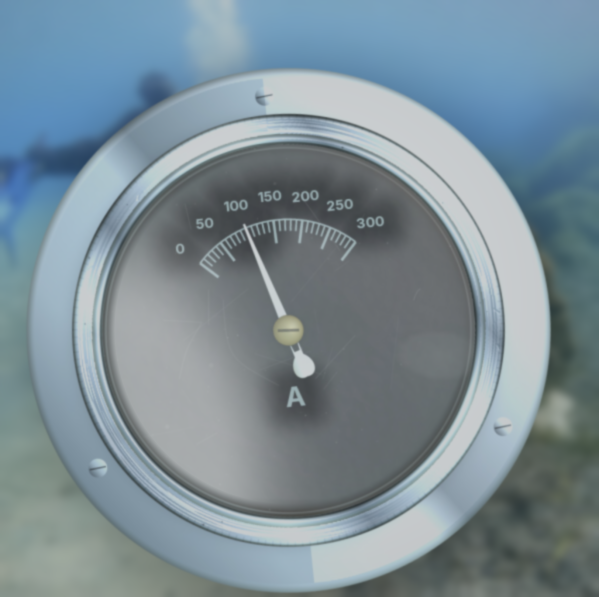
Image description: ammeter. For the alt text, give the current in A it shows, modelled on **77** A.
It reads **100** A
